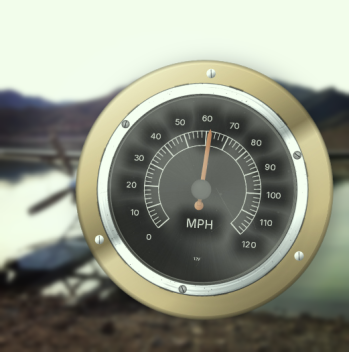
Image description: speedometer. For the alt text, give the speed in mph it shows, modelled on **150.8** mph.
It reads **62** mph
